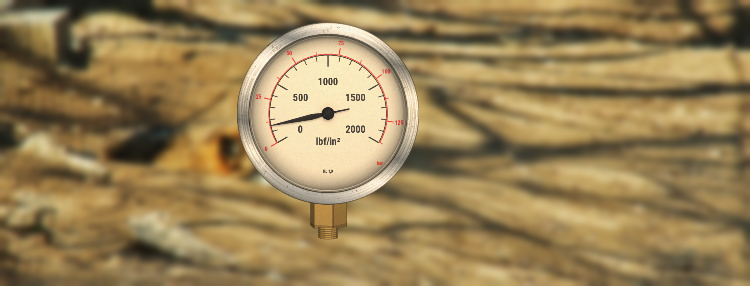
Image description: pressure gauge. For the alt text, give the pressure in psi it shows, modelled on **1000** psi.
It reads **150** psi
